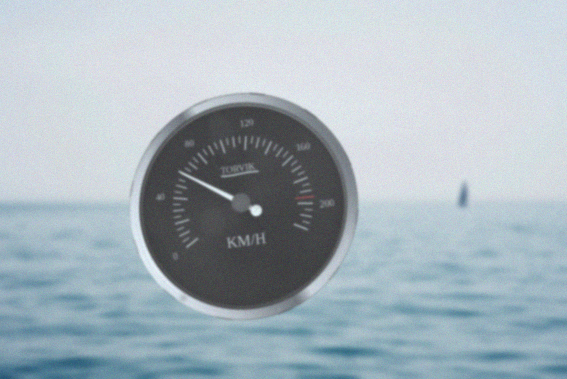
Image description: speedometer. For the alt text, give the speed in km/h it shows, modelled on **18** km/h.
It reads **60** km/h
